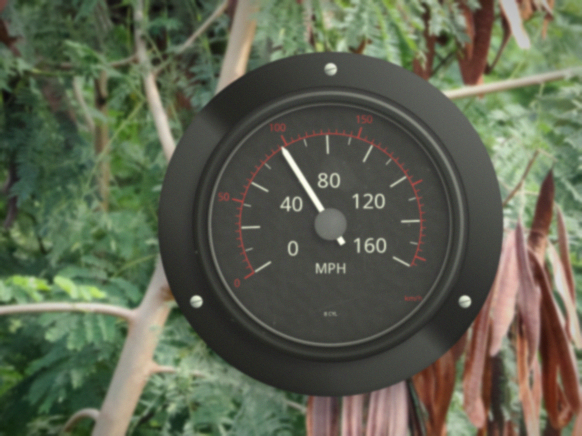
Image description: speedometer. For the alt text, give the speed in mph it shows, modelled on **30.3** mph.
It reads **60** mph
